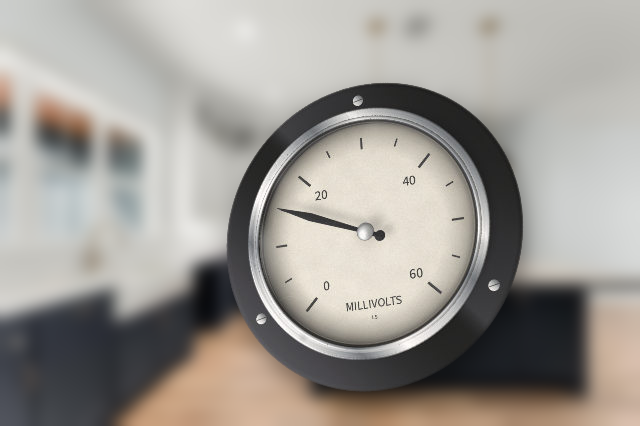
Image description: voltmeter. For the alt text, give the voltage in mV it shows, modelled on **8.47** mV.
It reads **15** mV
